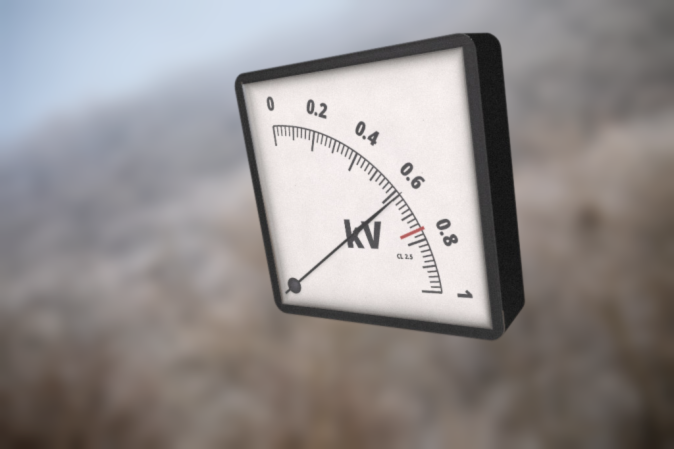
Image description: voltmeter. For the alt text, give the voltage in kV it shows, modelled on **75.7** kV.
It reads **0.62** kV
